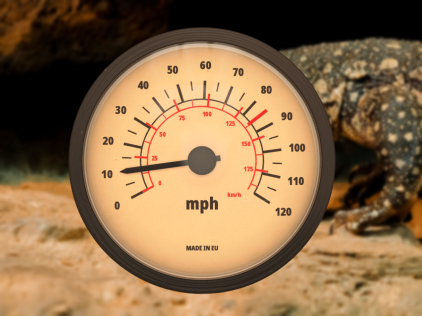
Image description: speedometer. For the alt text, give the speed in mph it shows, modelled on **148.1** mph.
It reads **10** mph
